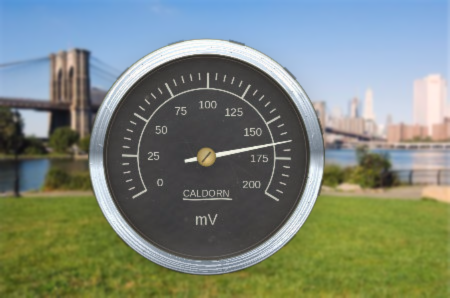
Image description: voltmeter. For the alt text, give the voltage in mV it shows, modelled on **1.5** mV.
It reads **165** mV
